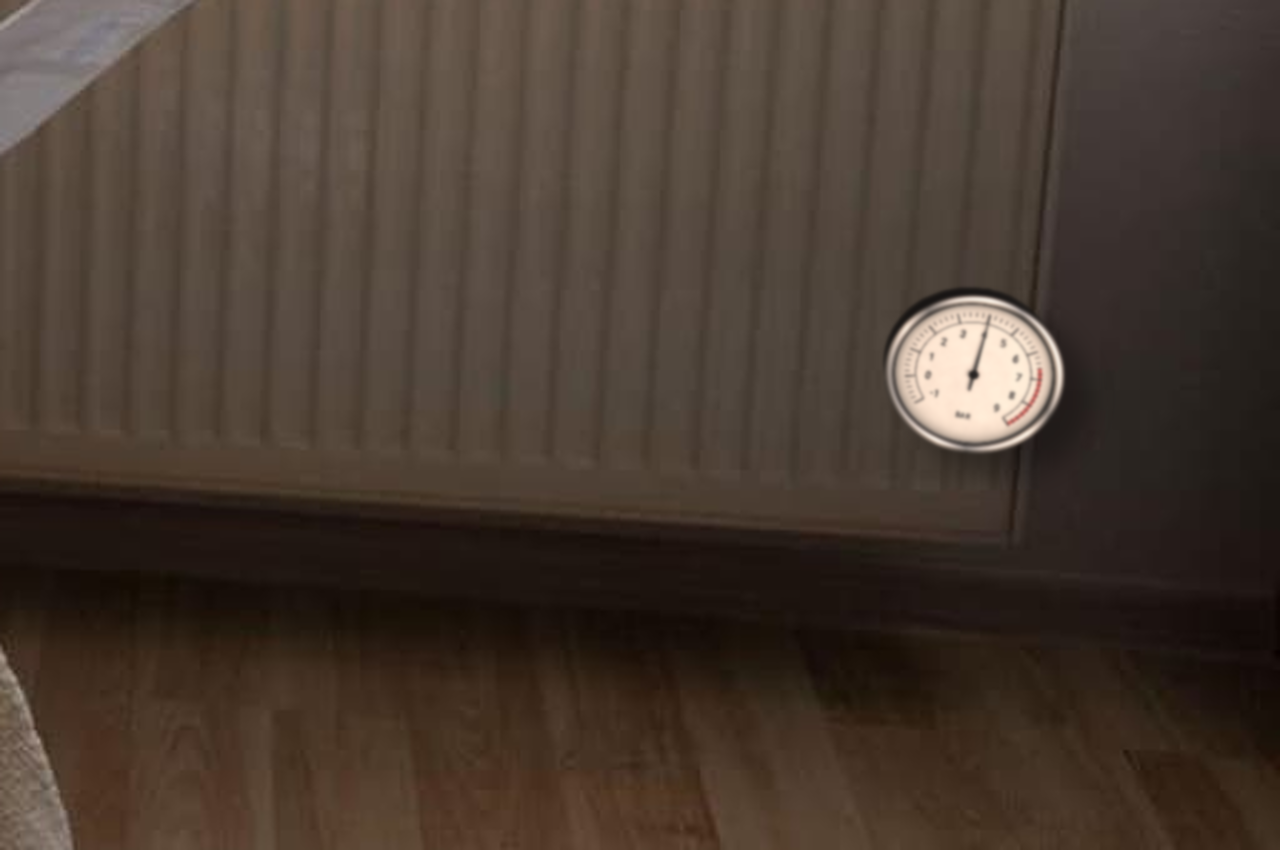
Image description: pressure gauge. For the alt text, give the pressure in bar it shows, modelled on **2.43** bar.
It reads **4** bar
